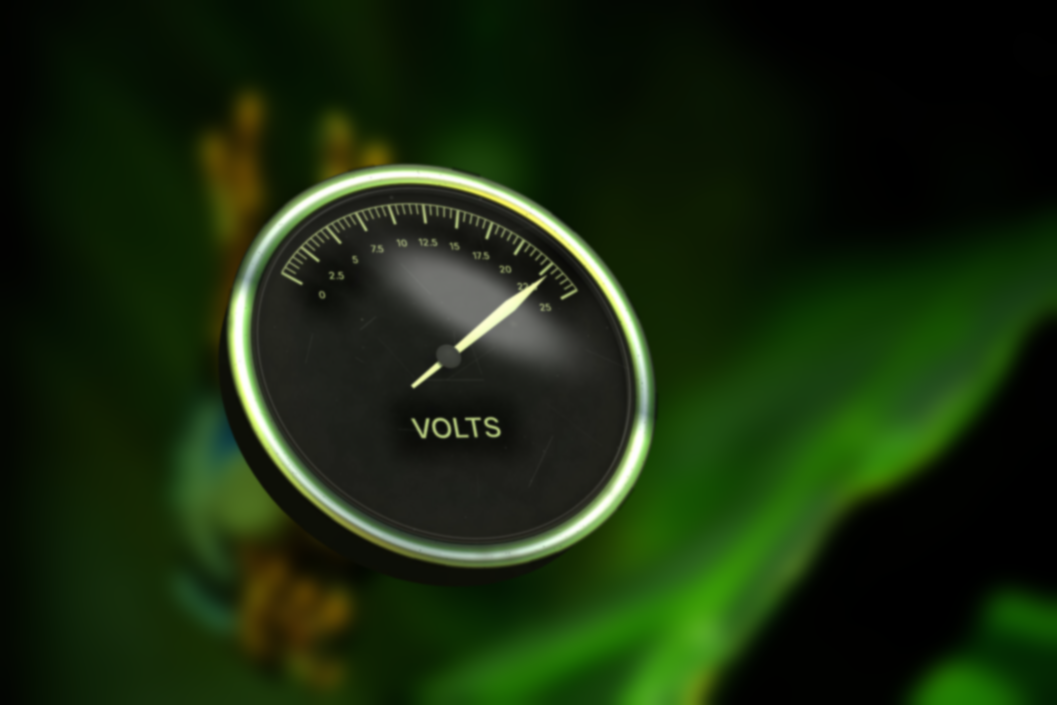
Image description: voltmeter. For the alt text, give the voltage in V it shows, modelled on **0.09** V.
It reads **23** V
